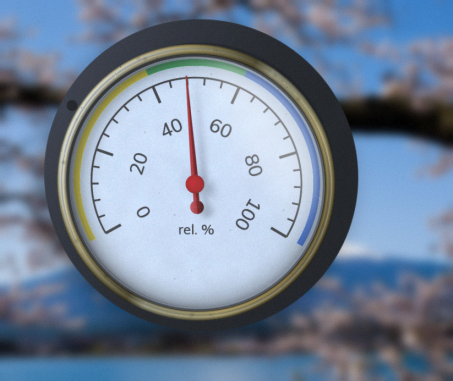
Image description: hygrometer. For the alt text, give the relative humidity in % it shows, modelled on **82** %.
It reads **48** %
